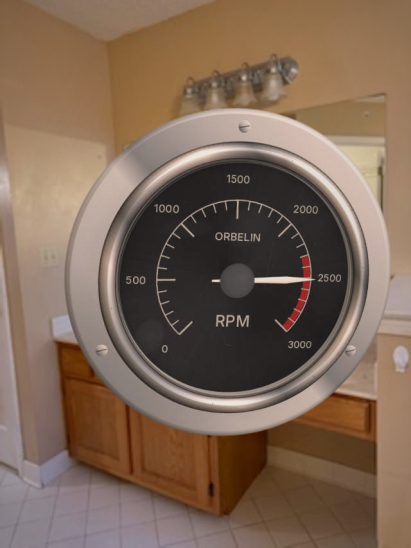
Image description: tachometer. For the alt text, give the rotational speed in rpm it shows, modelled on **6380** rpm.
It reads **2500** rpm
